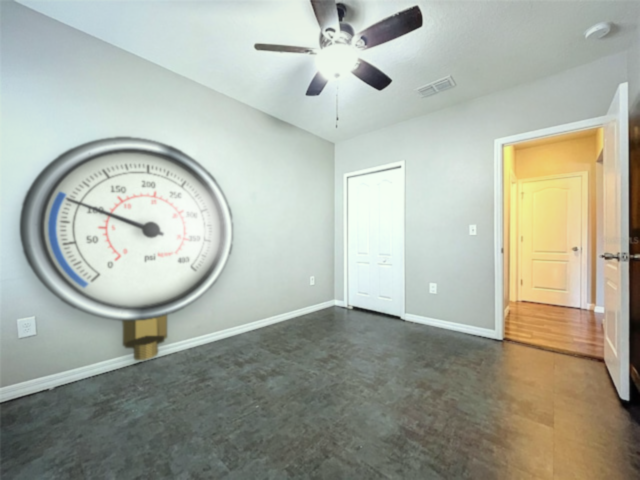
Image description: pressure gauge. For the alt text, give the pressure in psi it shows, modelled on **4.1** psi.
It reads **100** psi
